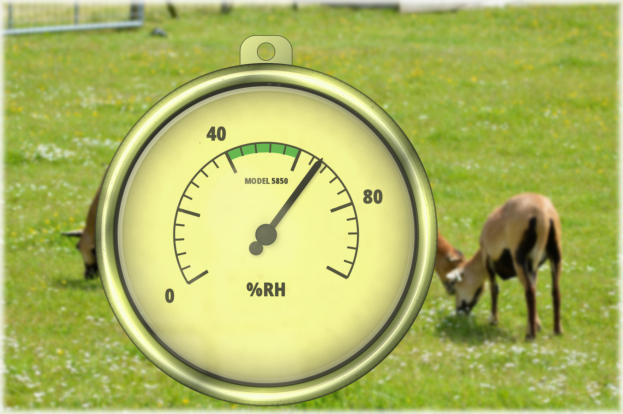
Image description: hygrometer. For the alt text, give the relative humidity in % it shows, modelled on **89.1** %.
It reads **66** %
